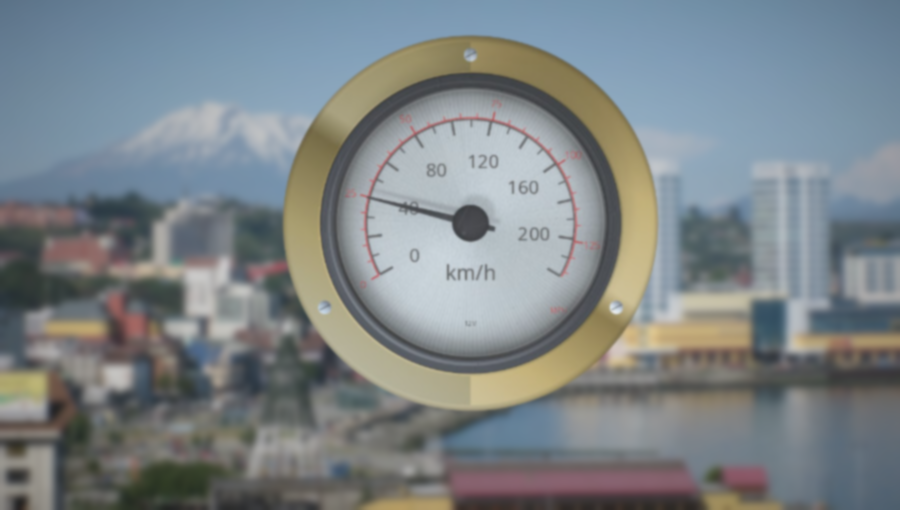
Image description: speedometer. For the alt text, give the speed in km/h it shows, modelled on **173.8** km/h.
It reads **40** km/h
